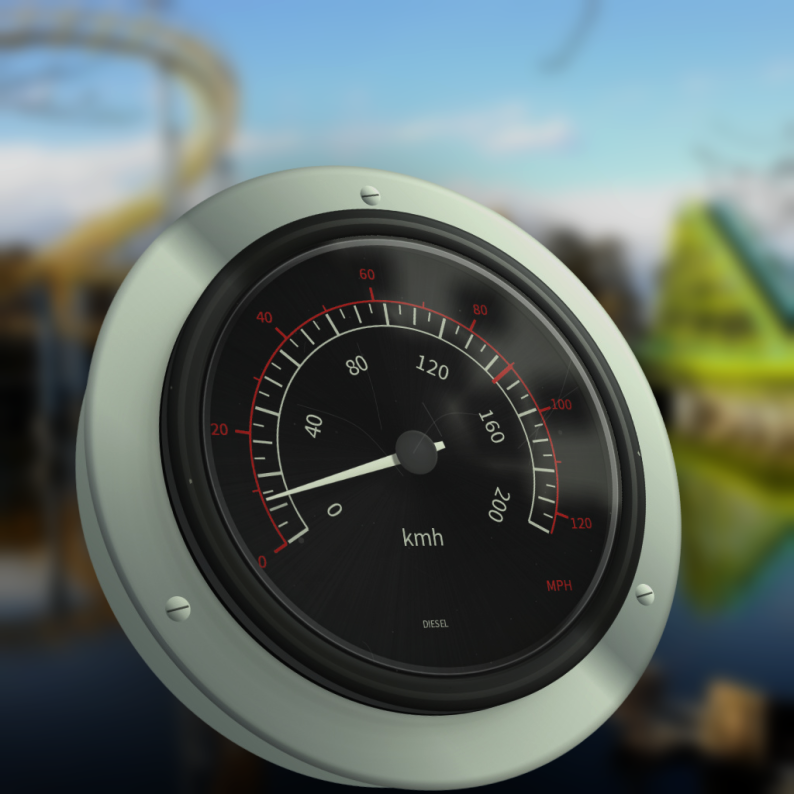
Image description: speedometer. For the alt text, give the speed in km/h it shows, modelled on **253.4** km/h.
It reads **12.5** km/h
